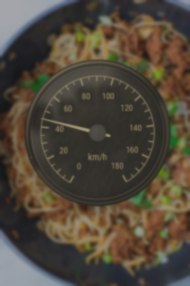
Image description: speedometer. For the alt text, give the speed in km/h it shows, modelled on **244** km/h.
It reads **45** km/h
